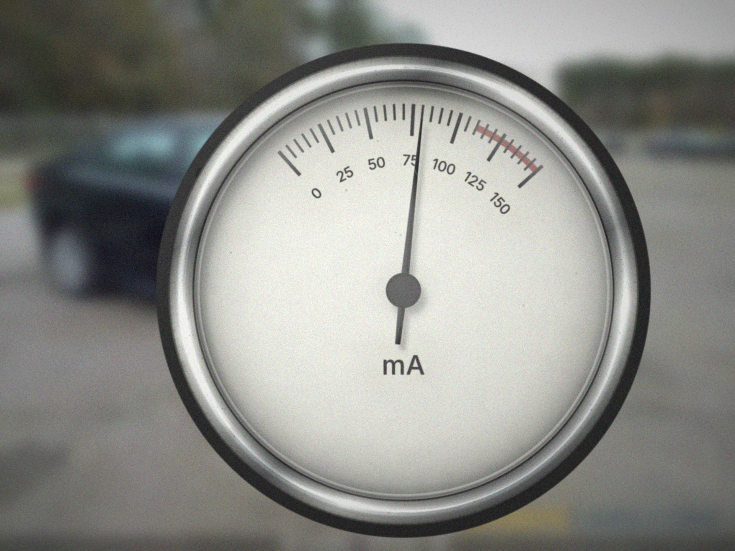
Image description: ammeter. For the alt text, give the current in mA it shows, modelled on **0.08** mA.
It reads **80** mA
